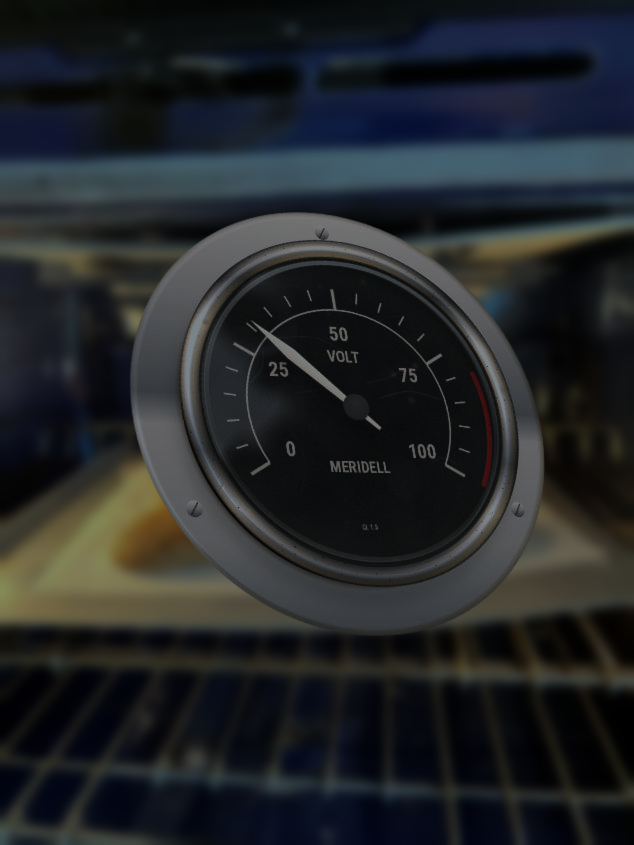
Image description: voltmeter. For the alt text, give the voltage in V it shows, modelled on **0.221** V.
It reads **30** V
